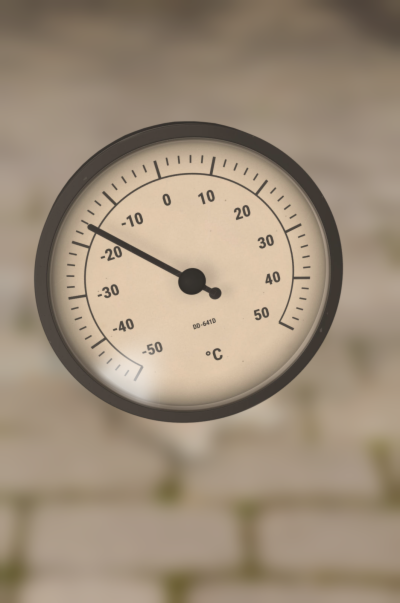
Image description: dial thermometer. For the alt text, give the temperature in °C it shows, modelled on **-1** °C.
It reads **-16** °C
